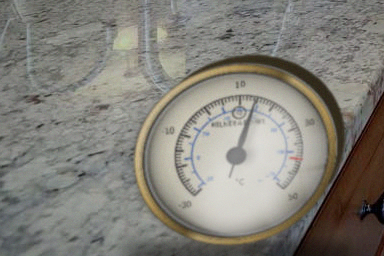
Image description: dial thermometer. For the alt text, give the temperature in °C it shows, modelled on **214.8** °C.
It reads **15** °C
